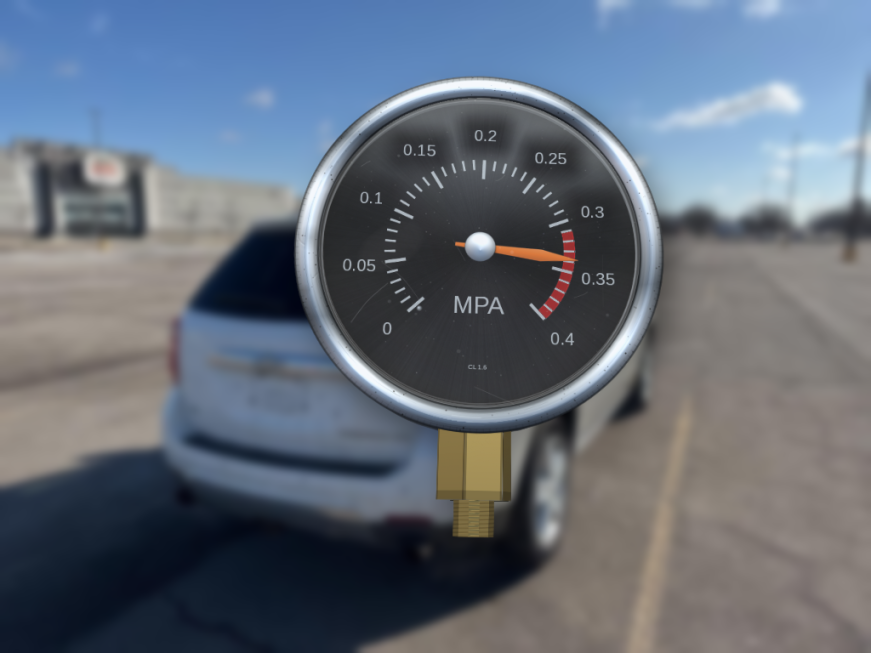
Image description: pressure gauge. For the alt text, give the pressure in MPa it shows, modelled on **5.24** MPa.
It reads **0.34** MPa
